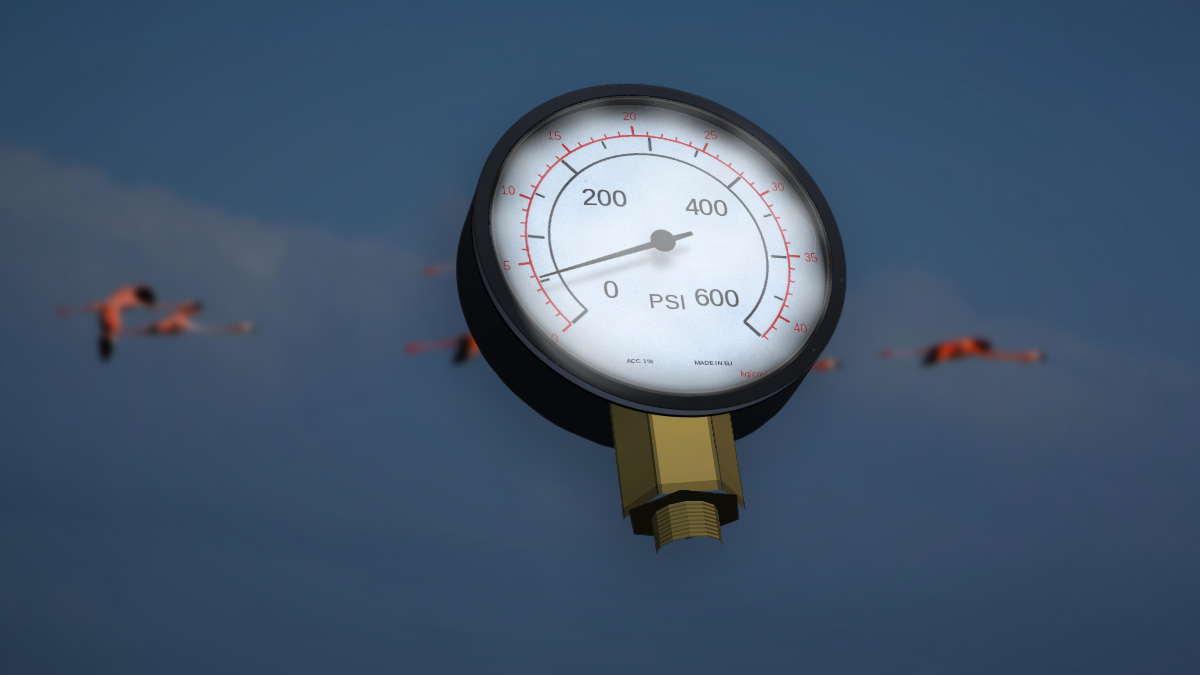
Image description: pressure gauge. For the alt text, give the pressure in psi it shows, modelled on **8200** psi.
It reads **50** psi
